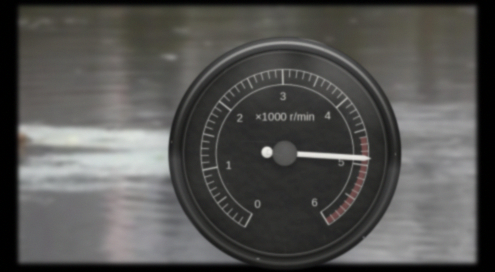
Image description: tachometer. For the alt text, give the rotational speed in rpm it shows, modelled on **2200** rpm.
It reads **4900** rpm
